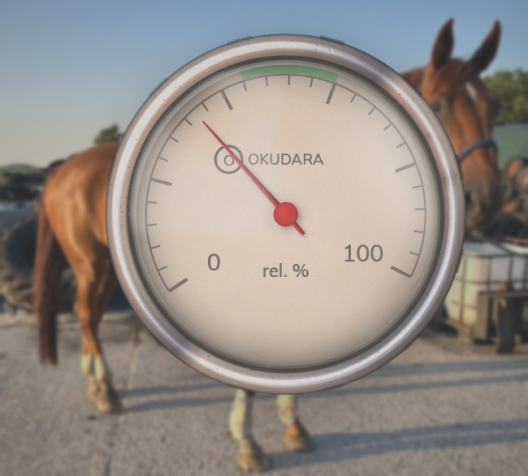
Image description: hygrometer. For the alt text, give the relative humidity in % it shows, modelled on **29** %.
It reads **34** %
